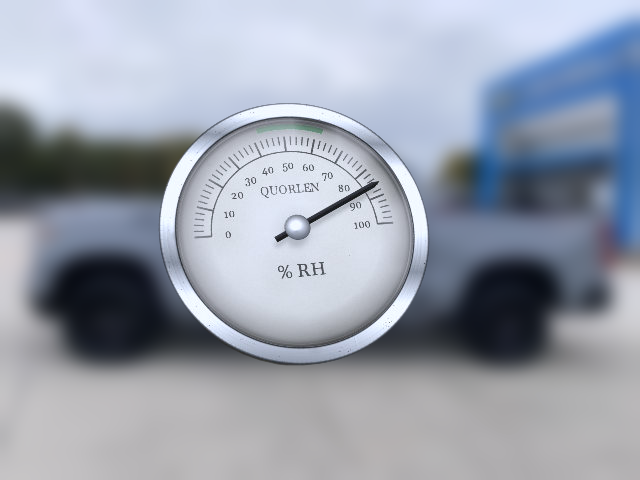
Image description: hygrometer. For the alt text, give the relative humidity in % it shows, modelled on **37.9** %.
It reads **86** %
